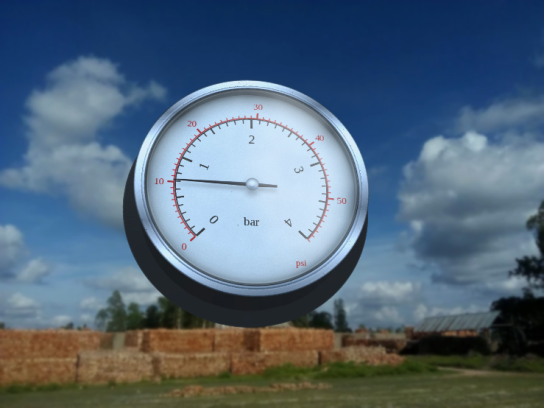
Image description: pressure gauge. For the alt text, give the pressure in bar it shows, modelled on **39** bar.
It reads **0.7** bar
